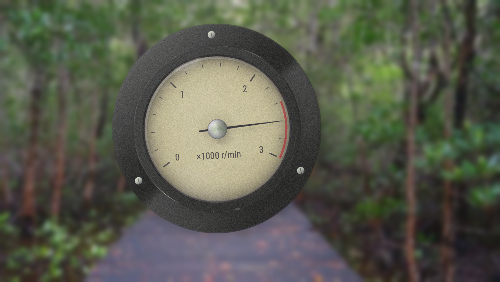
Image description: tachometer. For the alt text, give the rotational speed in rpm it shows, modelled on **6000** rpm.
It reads **2600** rpm
